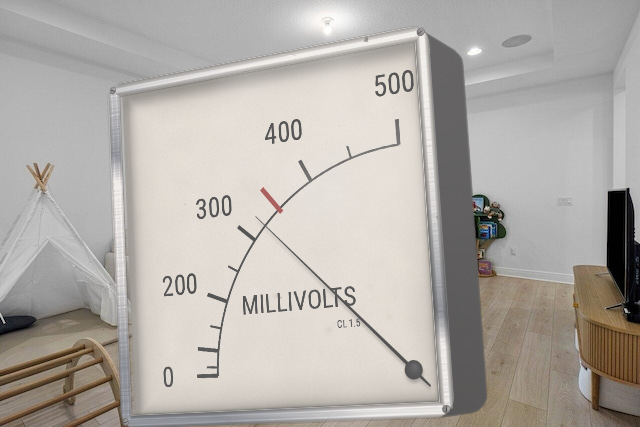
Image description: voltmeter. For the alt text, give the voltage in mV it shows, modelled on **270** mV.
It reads **325** mV
